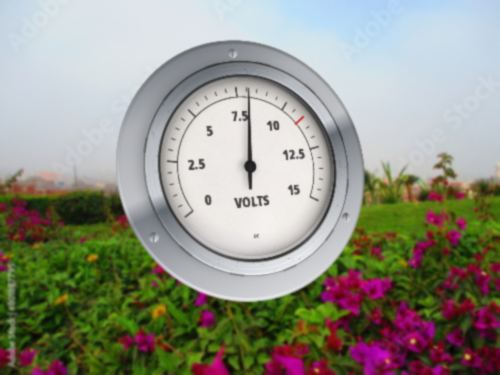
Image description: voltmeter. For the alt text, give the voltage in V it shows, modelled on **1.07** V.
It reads **8** V
